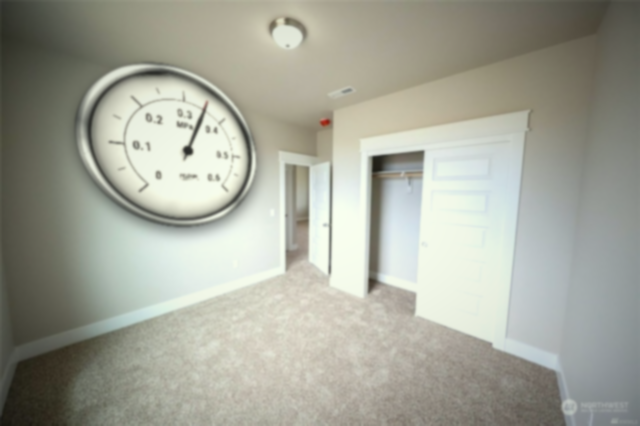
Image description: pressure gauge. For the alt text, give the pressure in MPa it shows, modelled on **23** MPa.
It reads **0.35** MPa
